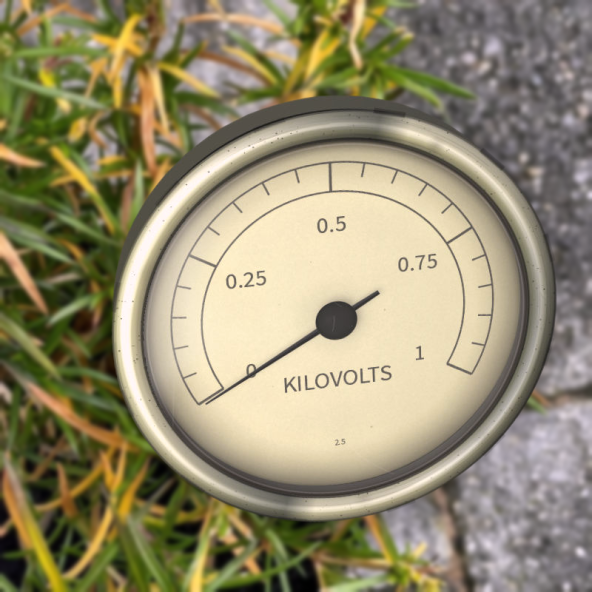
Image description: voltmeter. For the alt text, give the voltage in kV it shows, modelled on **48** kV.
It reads **0** kV
